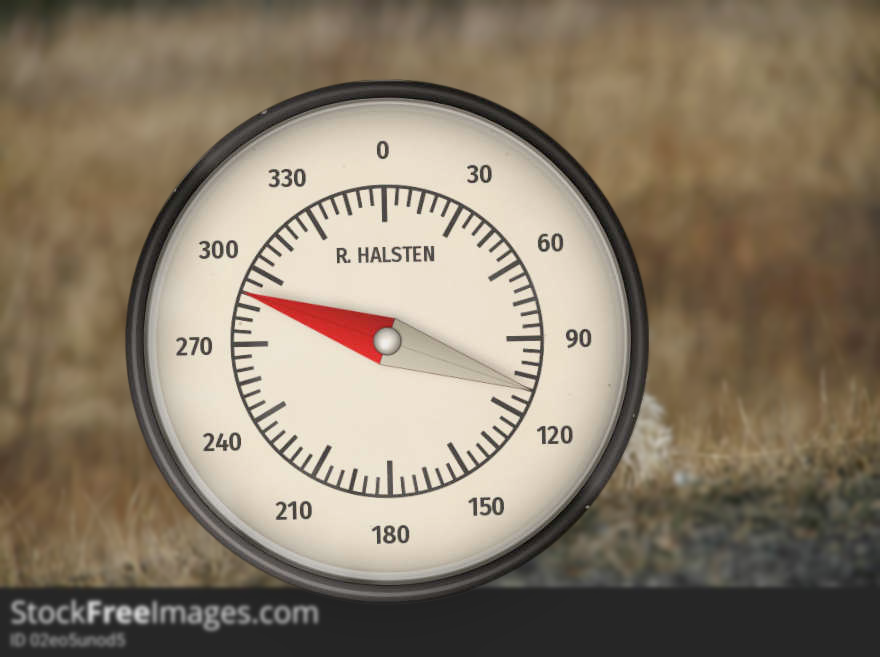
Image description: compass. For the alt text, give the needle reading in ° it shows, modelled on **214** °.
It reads **290** °
